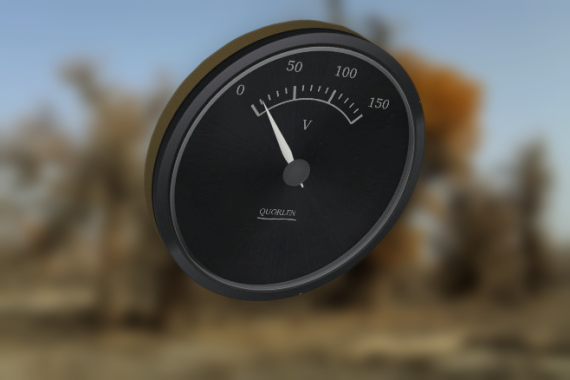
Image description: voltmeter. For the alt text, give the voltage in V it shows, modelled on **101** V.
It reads **10** V
